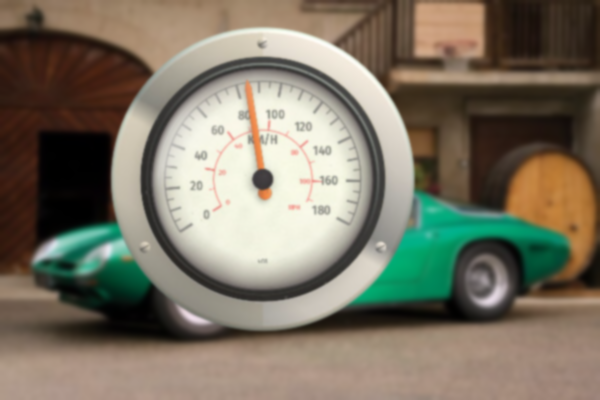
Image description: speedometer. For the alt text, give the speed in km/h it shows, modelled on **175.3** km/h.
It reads **85** km/h
